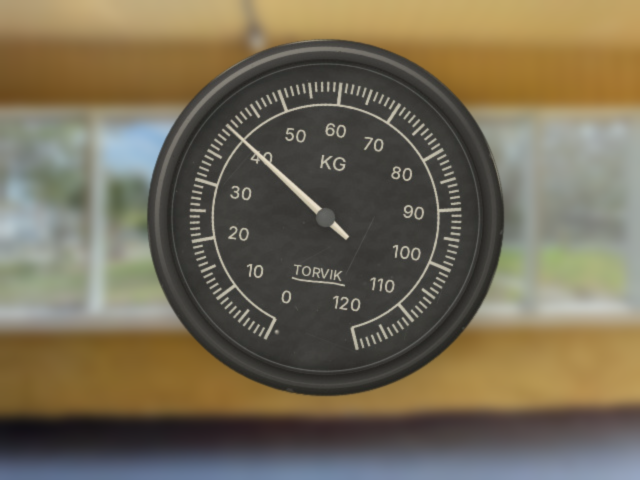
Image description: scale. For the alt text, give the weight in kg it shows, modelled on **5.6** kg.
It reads **40** kg
